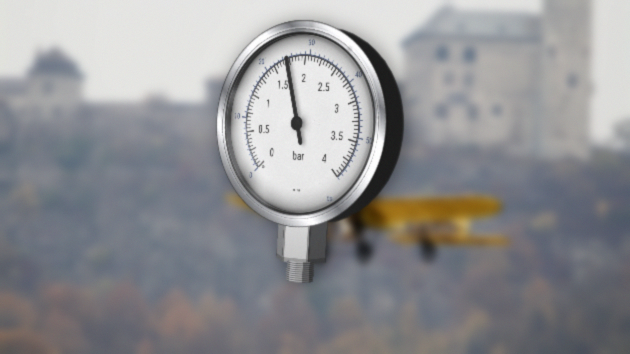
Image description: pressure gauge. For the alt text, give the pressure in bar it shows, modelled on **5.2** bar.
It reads **1.75** bar
